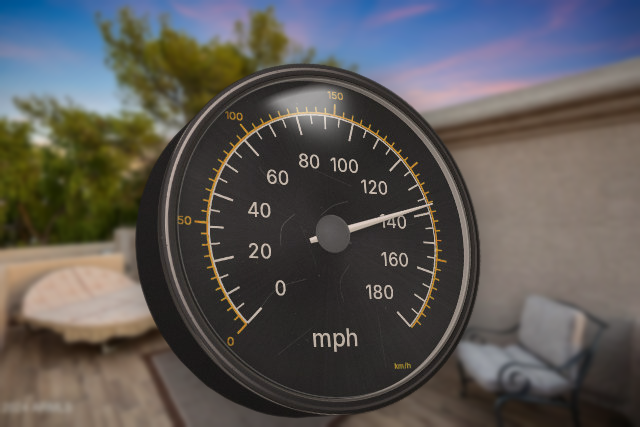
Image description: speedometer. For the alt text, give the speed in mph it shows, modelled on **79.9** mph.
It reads **137.5** mph
